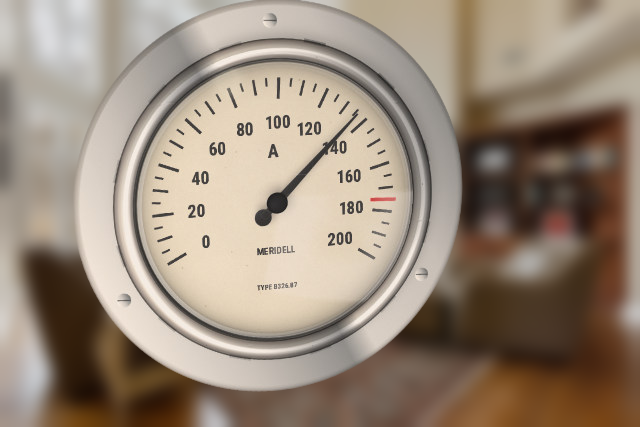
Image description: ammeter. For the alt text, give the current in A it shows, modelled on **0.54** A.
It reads **135** A
